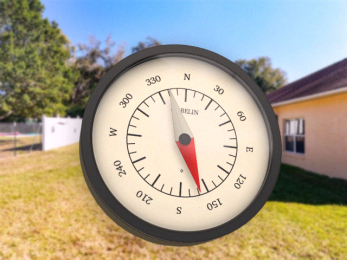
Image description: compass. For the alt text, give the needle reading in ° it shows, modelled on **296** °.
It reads **160** °
